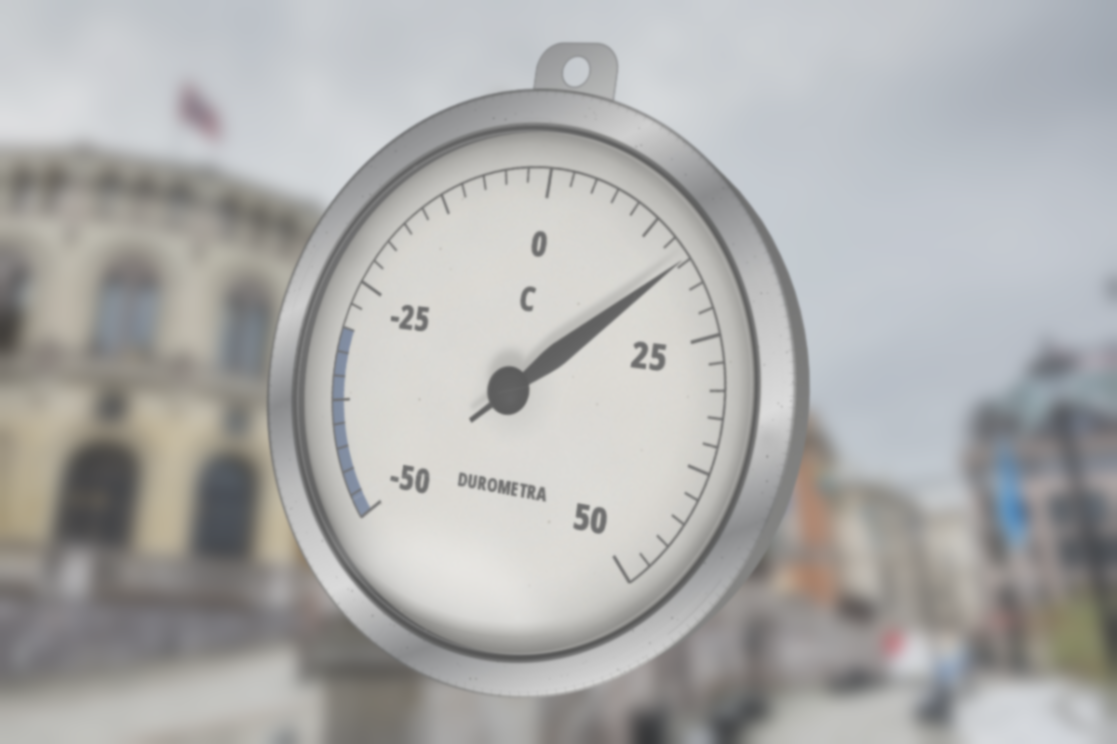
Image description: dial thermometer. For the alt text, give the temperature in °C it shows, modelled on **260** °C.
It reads **17.5** °C
